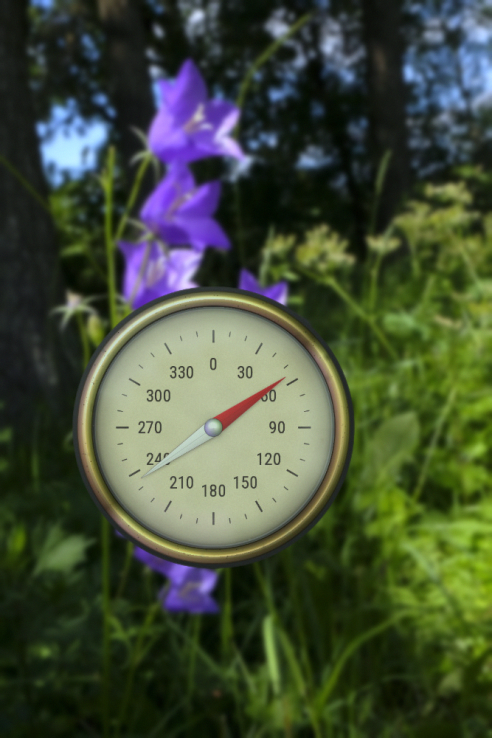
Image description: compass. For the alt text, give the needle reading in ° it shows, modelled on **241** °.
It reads **55** °
